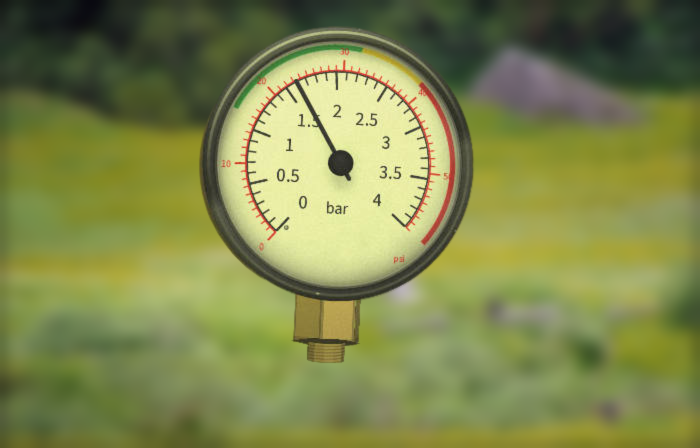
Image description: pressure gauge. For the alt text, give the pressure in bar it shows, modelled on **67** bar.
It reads **1.6** bar
